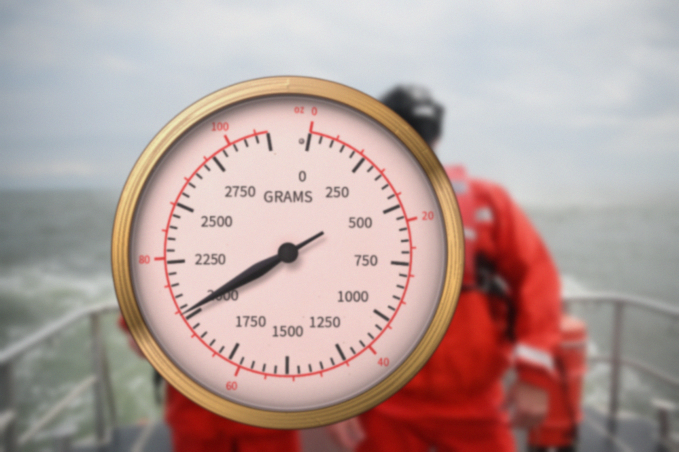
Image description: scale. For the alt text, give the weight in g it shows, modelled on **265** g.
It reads **2025** g
